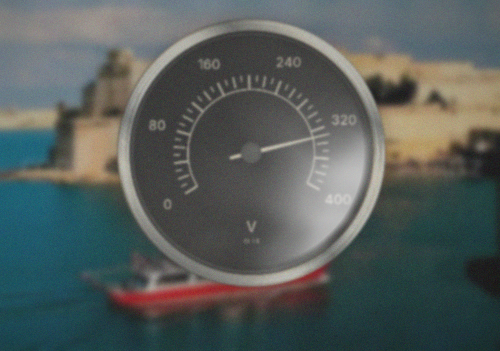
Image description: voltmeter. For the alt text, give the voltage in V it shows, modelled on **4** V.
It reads **330** V
